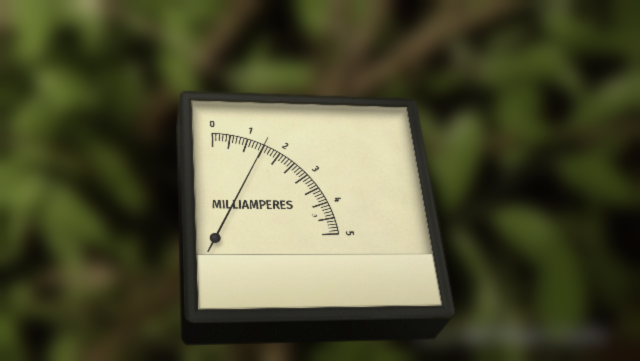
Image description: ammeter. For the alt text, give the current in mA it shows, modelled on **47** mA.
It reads **1.5** mA
